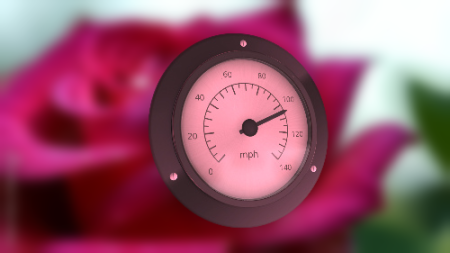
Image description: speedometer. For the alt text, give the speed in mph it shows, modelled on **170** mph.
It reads **105** mph
